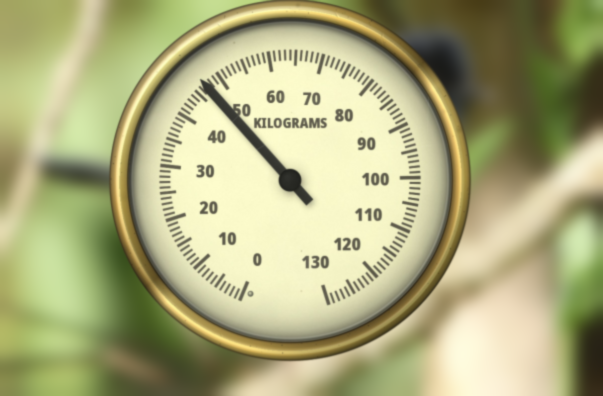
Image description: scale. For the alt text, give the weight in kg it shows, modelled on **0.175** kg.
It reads **47** kg
